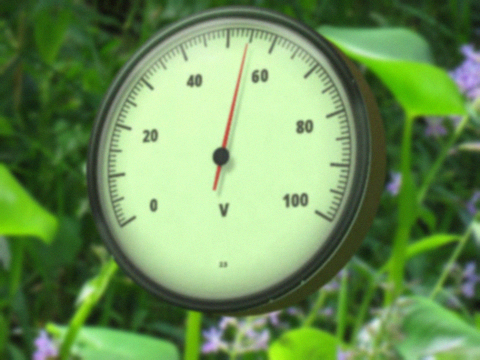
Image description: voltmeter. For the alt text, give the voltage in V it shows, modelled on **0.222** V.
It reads **55** V
